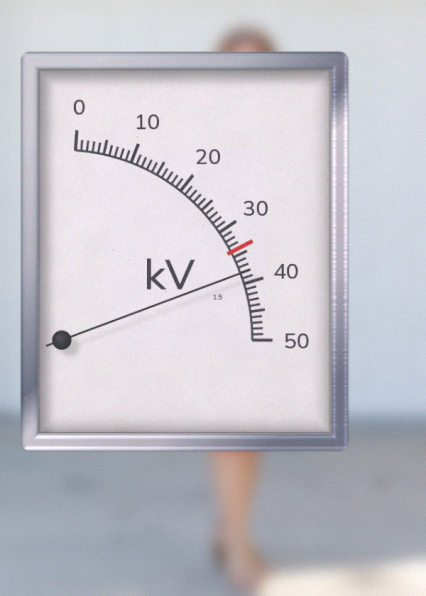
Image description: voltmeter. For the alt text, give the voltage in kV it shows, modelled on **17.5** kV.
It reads **38** kV
